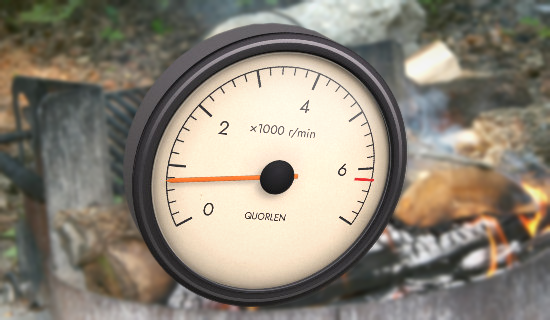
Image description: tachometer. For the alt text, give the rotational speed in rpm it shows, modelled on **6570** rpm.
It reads **800** rpm
